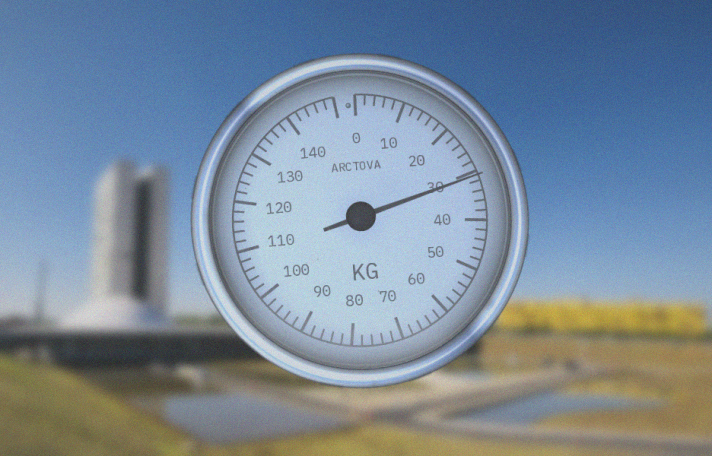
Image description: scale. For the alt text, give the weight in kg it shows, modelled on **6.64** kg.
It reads **31** kg
